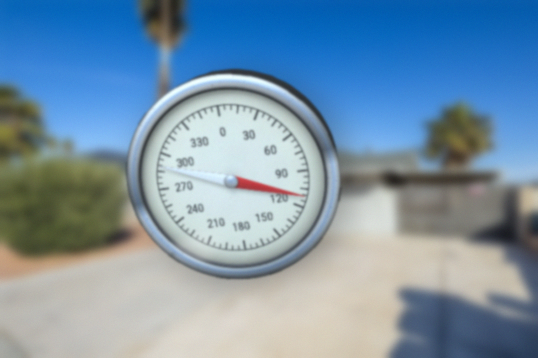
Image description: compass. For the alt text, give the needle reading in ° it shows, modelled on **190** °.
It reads **110** °
